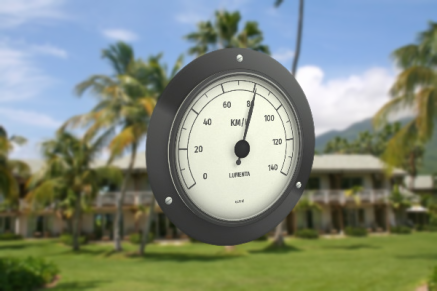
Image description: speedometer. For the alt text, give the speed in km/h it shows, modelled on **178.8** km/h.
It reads **80** km/h
